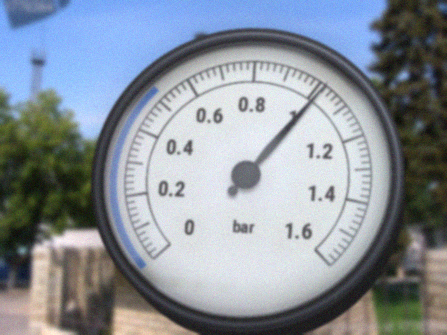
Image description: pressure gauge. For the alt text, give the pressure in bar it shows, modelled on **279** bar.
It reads **1.02** bar
